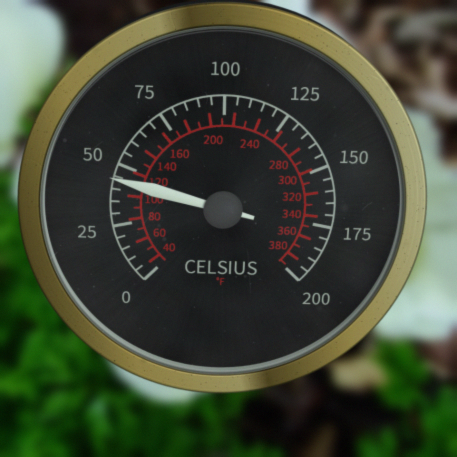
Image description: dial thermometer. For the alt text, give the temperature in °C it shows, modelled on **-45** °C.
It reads **45** °C
